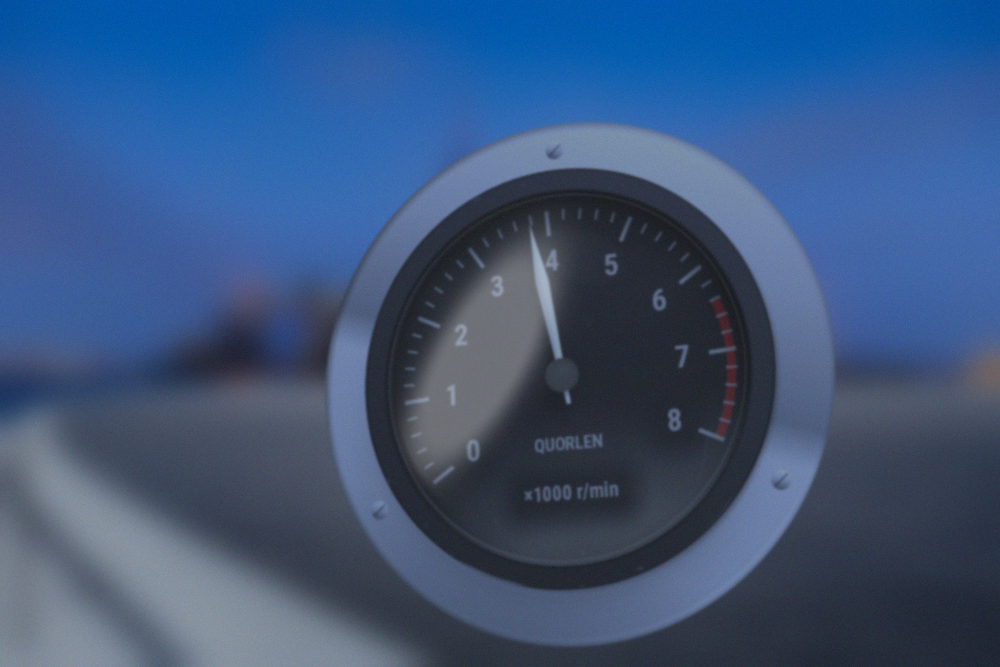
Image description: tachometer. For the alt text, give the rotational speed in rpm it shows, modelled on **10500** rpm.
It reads **3800** rpm
